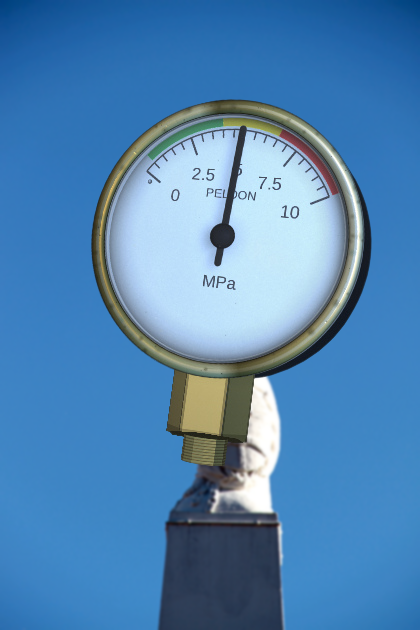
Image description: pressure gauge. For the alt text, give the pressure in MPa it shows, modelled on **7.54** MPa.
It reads **5** MPa
